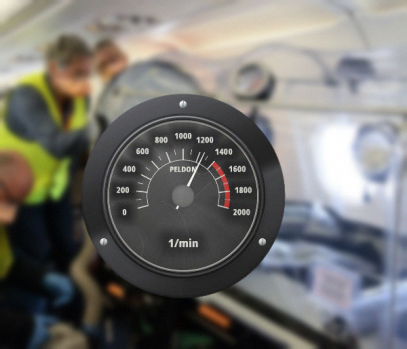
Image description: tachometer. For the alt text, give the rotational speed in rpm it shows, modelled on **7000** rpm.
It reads **1250** rpm
